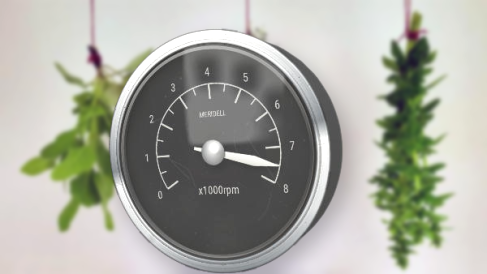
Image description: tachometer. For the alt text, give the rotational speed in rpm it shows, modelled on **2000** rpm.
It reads **7500** rpm
